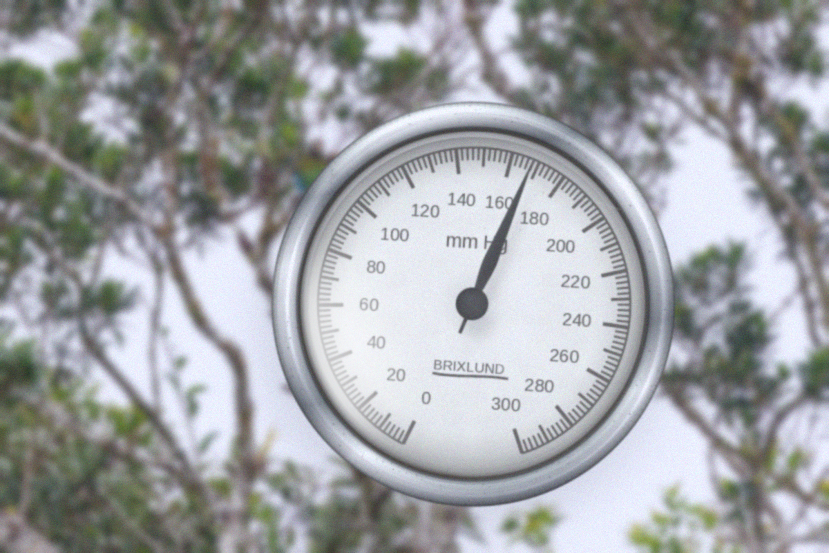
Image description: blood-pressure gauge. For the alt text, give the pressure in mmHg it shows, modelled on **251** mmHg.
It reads **168** mmHg
